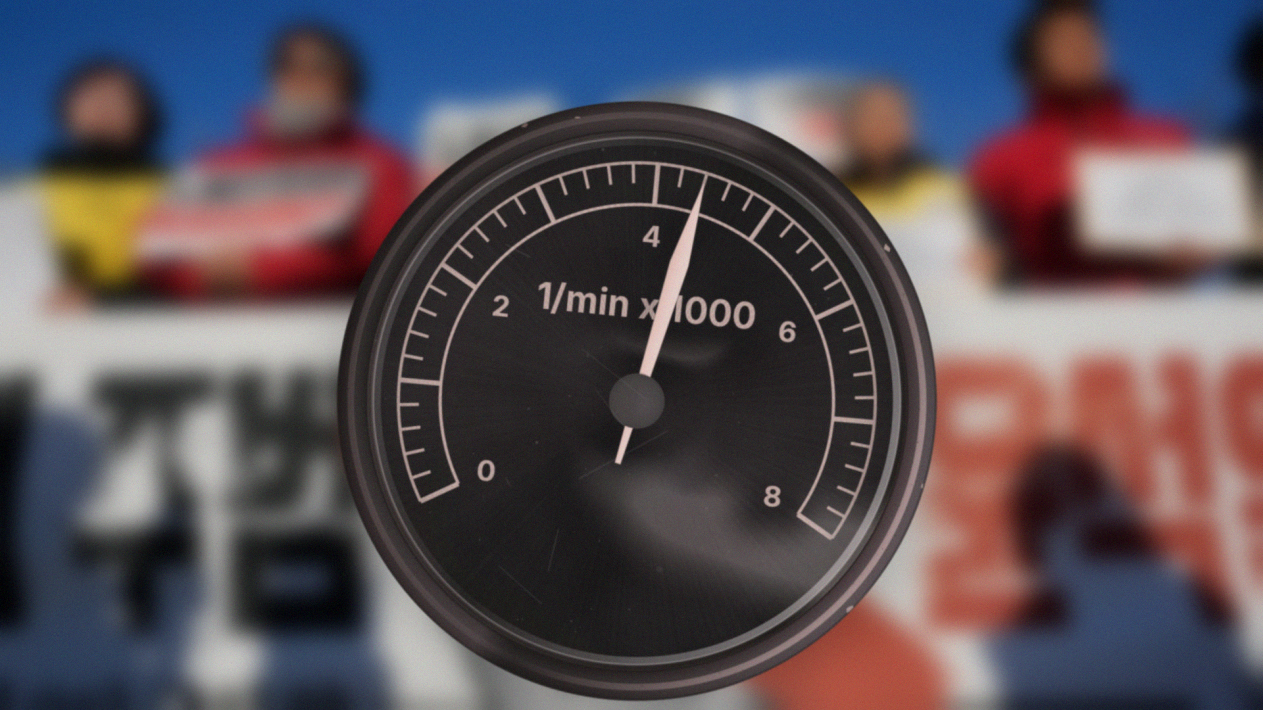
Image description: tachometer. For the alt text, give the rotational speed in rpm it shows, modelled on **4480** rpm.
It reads **4400** rpm
